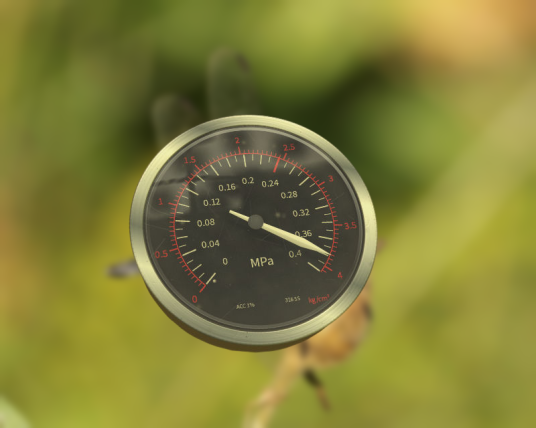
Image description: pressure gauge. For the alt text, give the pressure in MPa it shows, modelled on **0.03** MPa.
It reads **0.38** MPa
